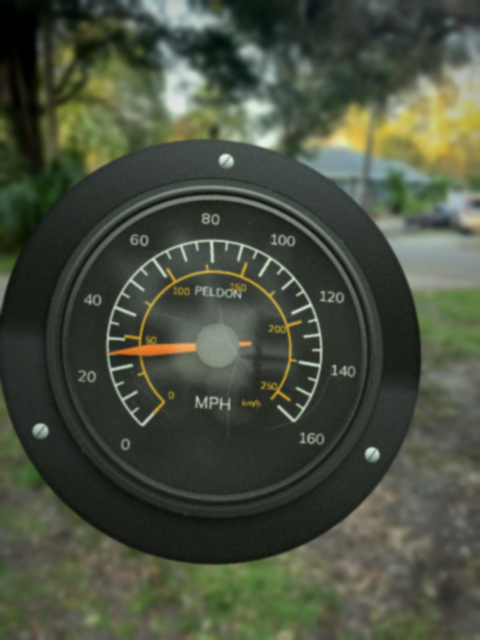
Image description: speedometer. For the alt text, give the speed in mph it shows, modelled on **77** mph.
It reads **25** mph
